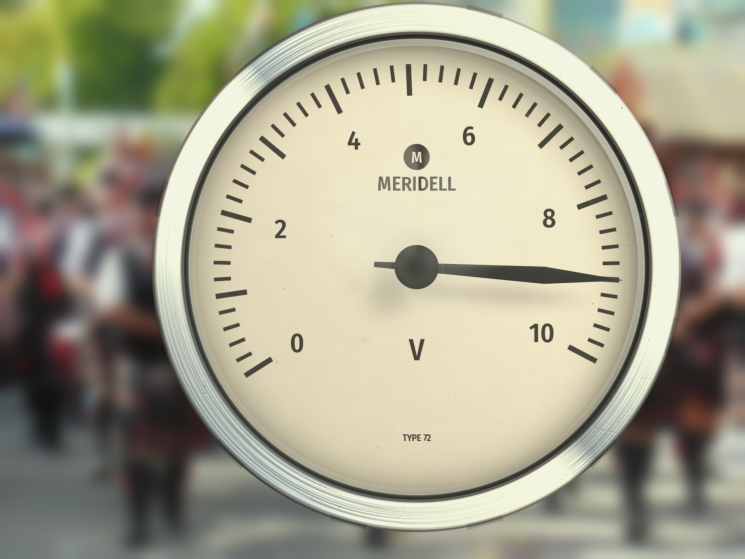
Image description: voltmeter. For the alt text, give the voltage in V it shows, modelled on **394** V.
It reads **9** V
